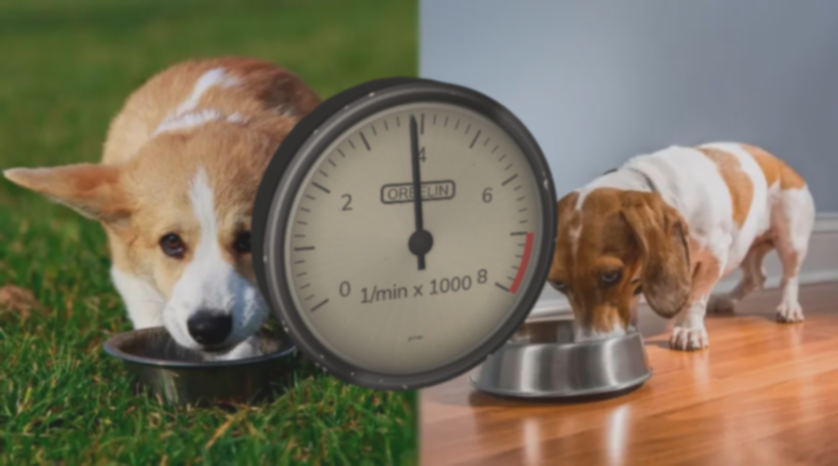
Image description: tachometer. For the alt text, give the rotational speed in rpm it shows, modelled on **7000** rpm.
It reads **3800** rpm
